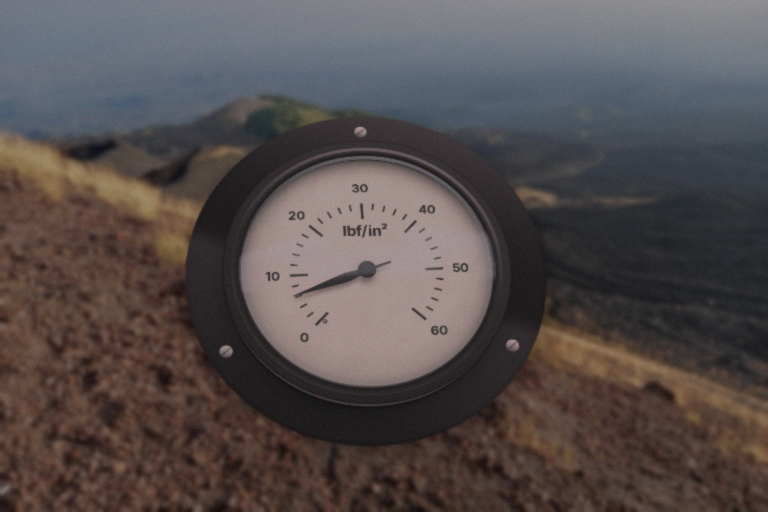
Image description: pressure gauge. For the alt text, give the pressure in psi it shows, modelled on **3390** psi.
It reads **6** psi
